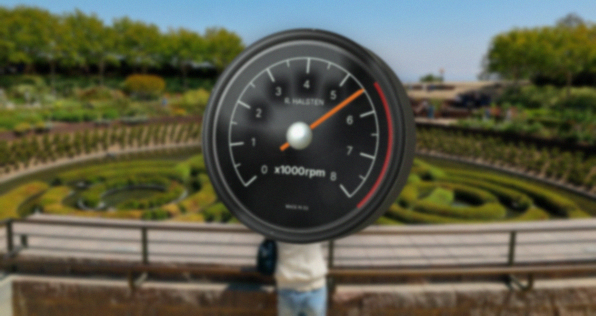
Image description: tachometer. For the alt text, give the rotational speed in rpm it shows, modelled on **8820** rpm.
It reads **5500** rpm
